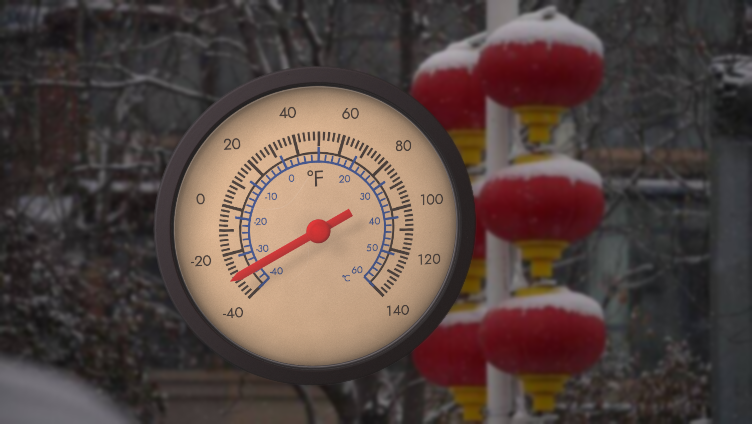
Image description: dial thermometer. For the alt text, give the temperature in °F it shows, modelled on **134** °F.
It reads **-30** °F
